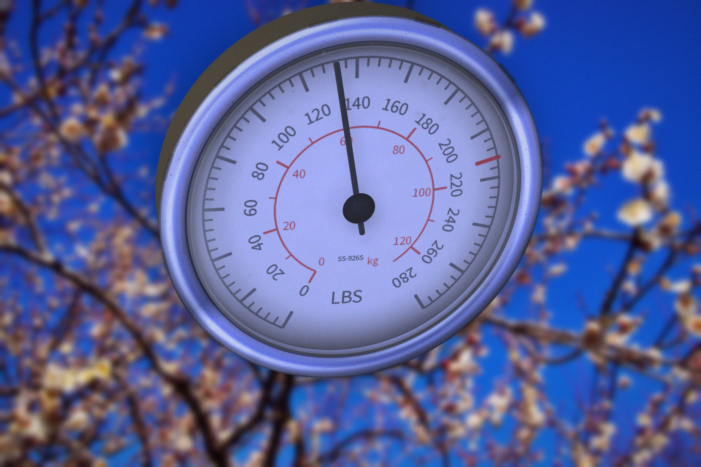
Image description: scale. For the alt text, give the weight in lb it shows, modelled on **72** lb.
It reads **132** lb
